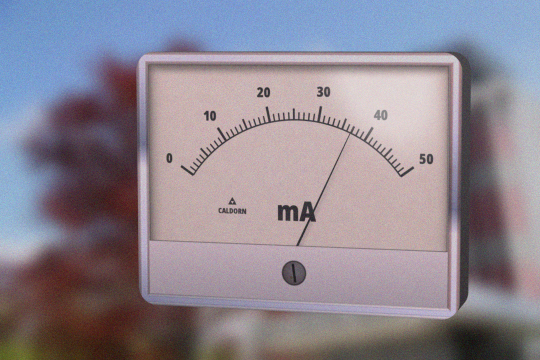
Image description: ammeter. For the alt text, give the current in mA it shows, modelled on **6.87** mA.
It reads **37** mA
